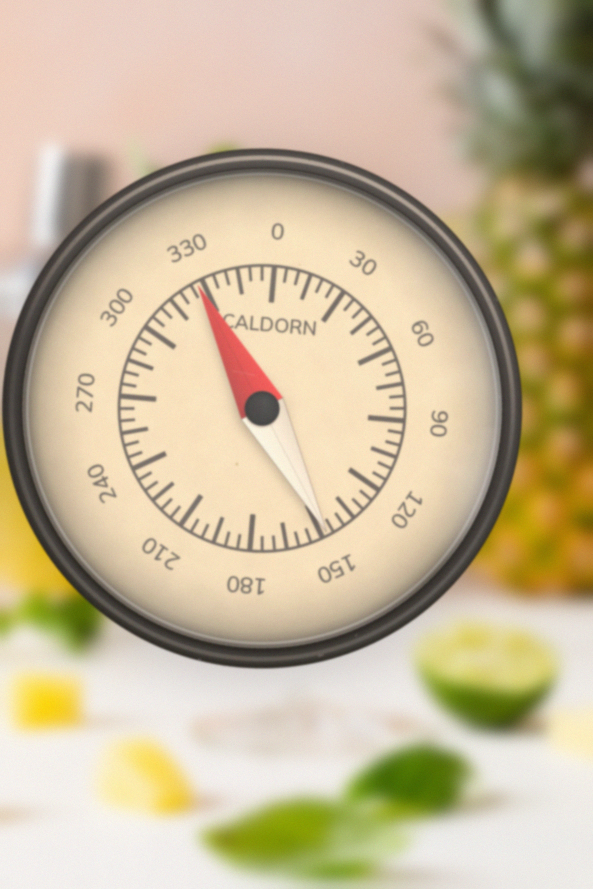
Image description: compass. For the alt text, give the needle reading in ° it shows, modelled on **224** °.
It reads **327.5** °
